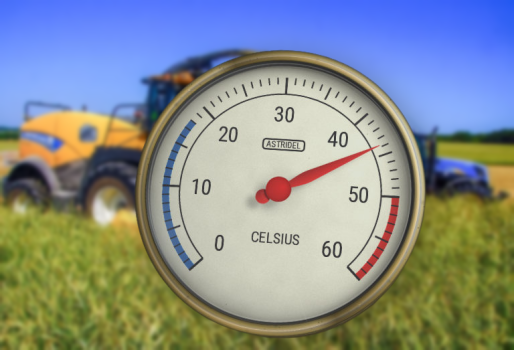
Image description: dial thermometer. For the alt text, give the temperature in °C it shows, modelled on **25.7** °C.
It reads **44** °C
